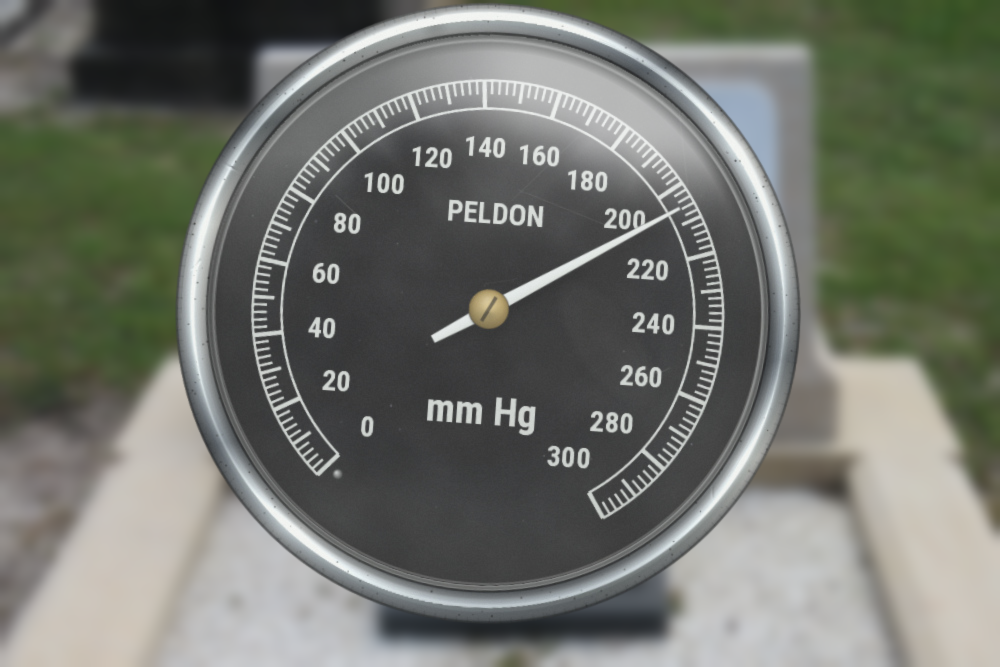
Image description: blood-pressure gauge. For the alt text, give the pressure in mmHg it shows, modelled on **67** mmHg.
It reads **206** mmHg
